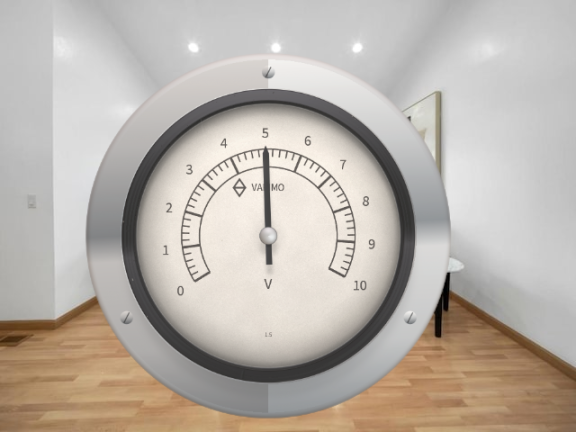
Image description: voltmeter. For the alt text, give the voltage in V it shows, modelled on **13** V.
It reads **5** V
